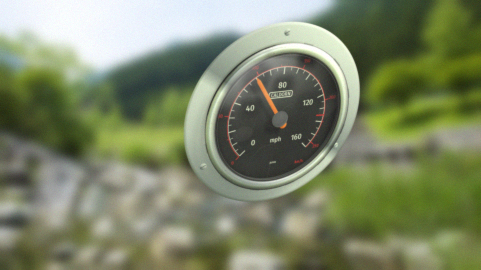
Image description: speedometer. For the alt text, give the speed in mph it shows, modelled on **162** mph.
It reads **60** mph
